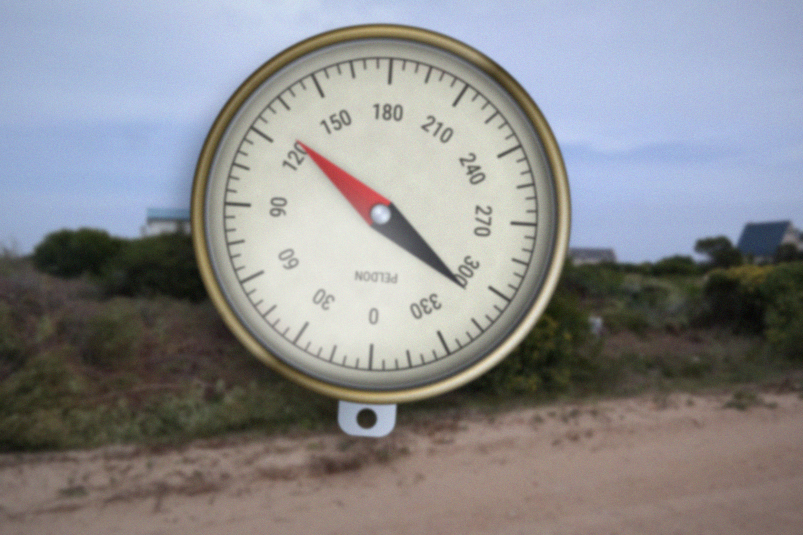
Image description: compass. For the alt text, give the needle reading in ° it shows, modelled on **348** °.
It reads **127.5** °
